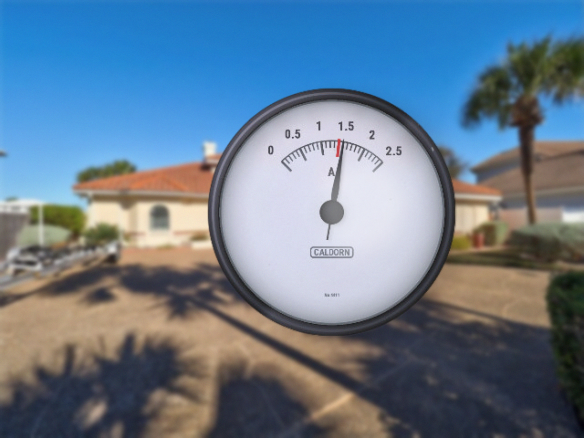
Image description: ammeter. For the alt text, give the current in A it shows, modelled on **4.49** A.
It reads **1.5** A
